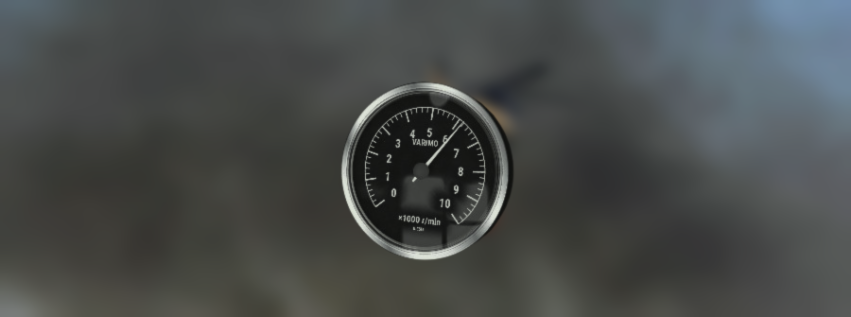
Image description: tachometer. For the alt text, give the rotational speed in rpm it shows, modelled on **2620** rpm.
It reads **6200** rpm
